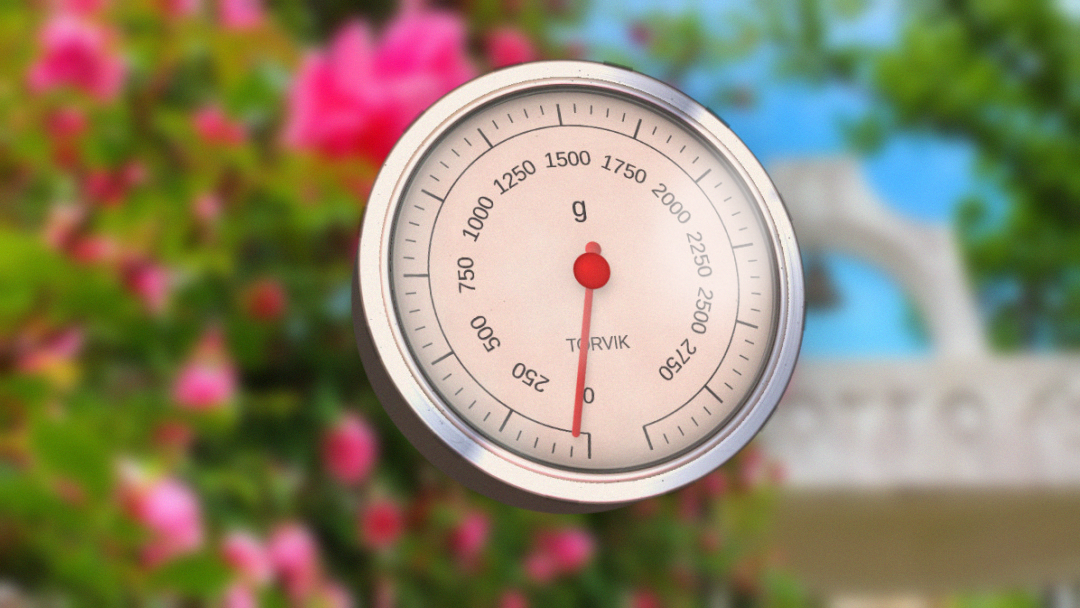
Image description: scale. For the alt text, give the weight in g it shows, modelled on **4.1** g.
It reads **50** g
